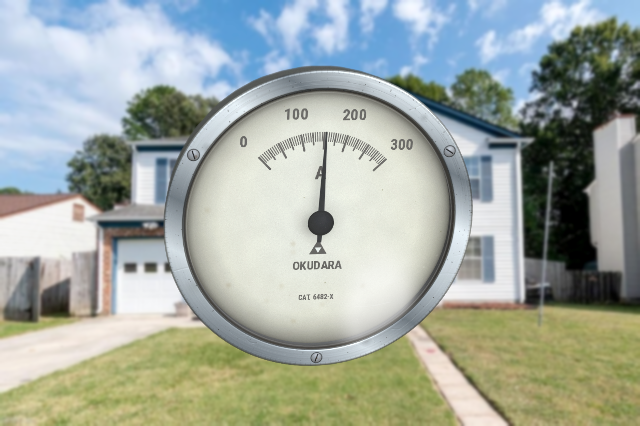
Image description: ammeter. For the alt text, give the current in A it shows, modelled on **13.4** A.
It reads **150** A
